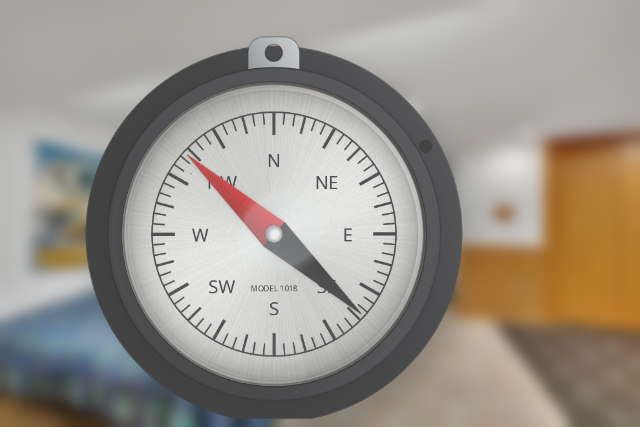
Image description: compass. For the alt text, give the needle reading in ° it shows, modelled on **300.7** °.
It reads **312.5** °
